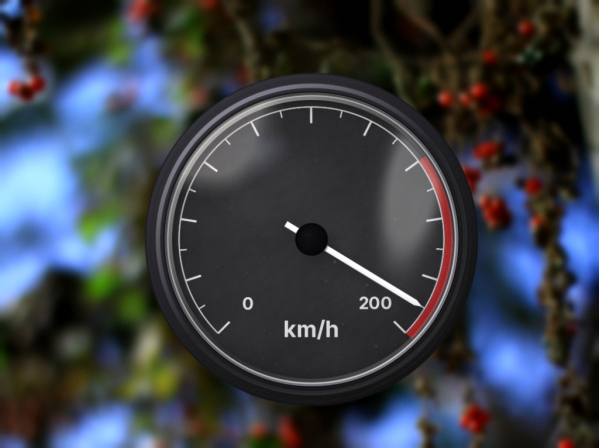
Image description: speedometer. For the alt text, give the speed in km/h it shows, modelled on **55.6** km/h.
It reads **190** km/h
